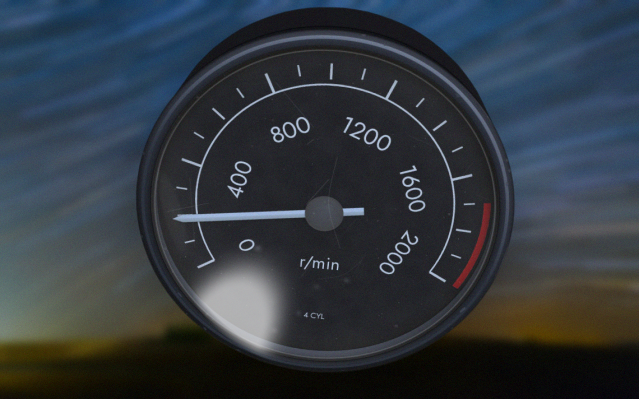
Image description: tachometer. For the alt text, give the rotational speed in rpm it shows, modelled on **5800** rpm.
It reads **200** rpm
